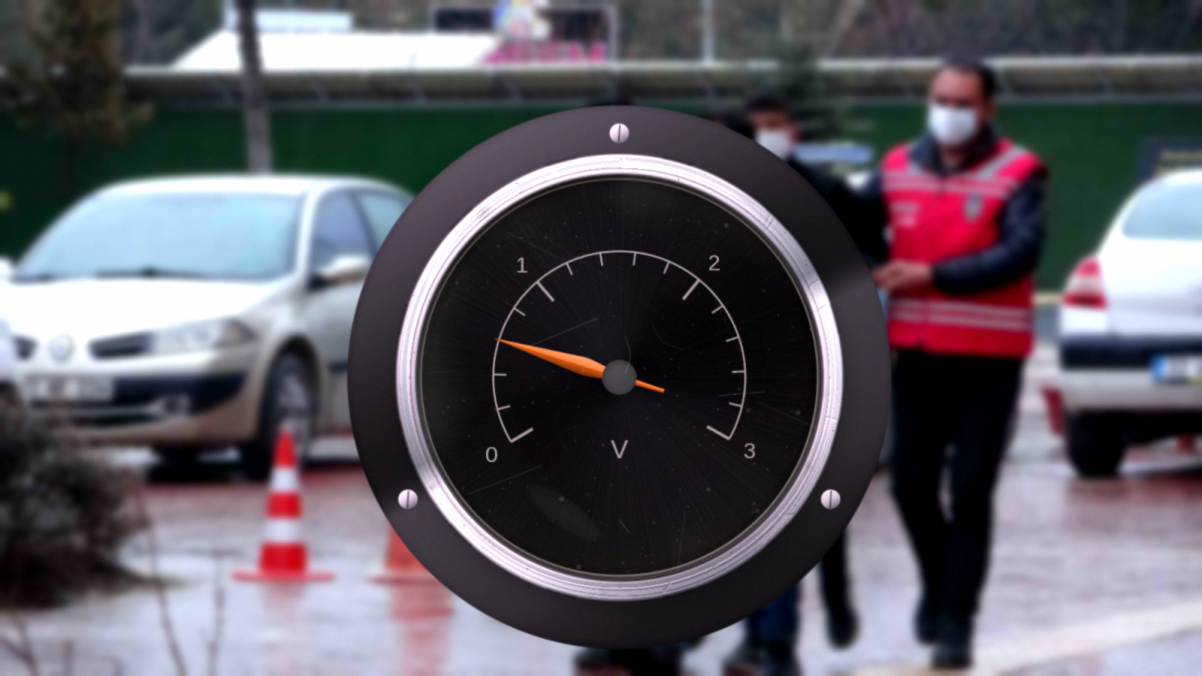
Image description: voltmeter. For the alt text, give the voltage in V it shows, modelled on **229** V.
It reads **0.6** V
